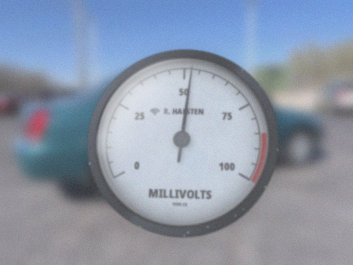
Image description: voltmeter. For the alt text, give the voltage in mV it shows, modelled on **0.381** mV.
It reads **52.5** mV
